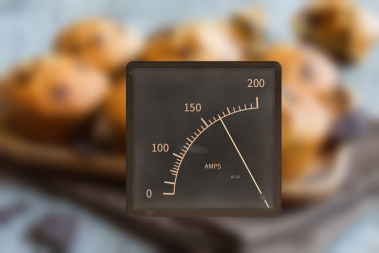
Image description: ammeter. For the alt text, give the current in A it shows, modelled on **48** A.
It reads **165** A
